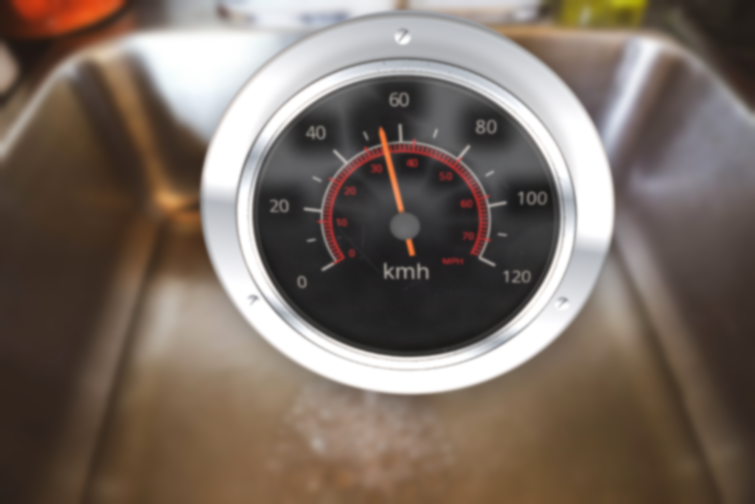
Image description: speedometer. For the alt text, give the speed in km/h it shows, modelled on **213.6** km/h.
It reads **55** km/h
